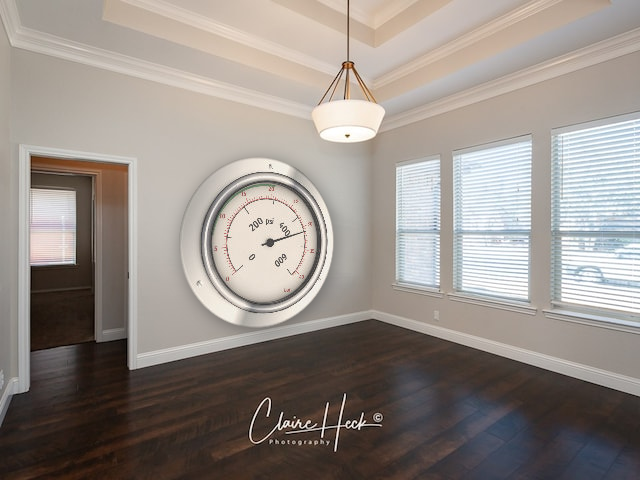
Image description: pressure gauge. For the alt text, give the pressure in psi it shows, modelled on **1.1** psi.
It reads **450** psi
